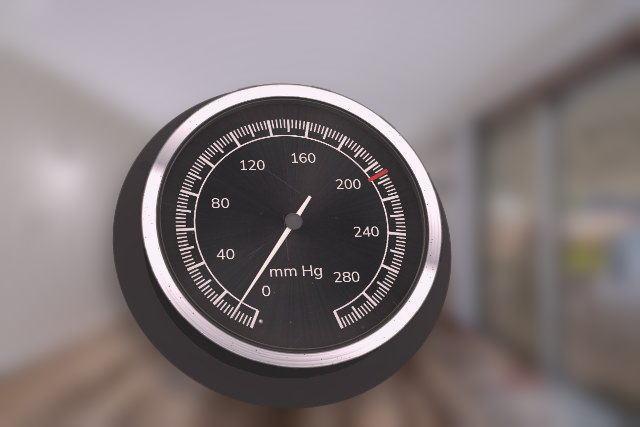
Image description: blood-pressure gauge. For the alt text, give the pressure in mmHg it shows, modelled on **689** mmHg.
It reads **10** mmHg
